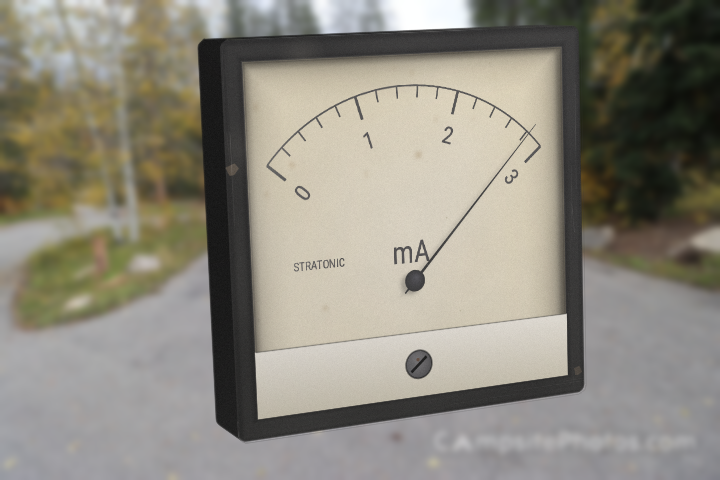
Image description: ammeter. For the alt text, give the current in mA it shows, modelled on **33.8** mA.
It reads **2.8** mA
